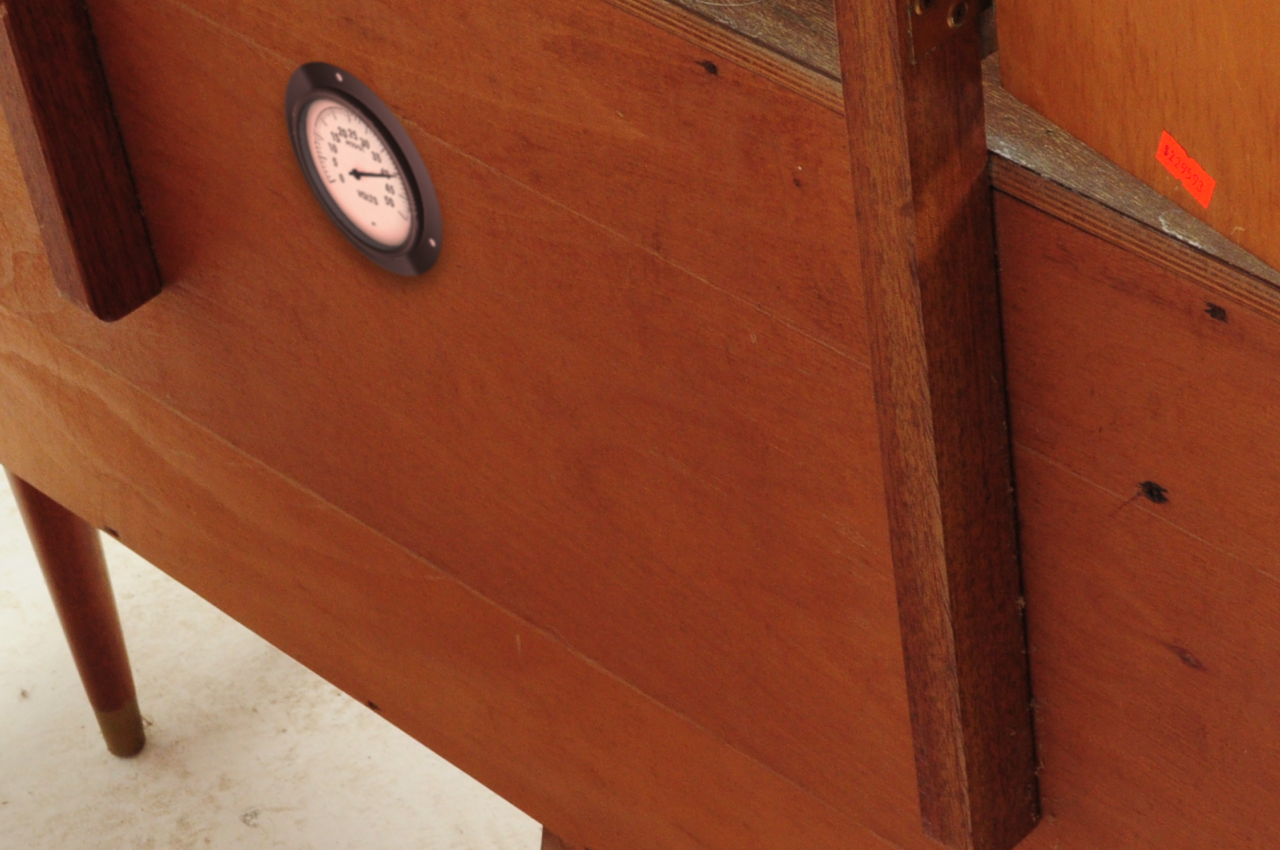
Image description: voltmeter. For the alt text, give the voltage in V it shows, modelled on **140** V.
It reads **40** V
